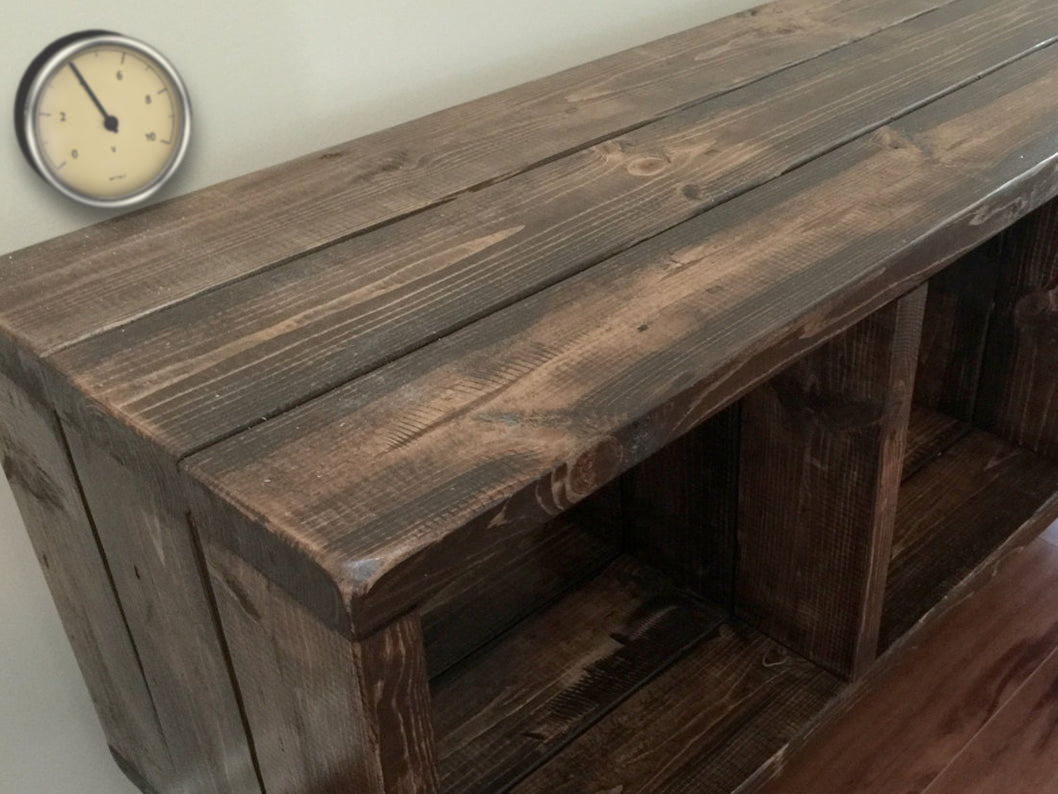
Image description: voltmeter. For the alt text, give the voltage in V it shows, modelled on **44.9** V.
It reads **4** V
